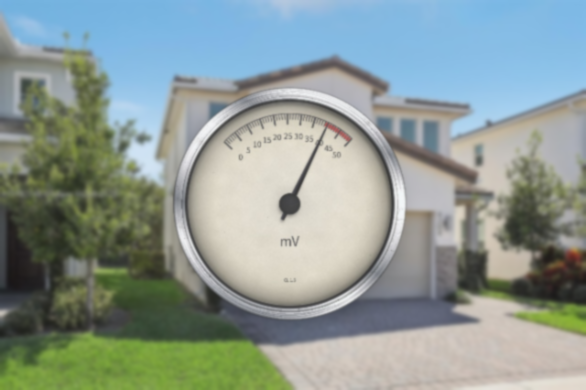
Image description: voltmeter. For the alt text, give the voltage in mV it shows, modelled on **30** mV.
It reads **40** mV
